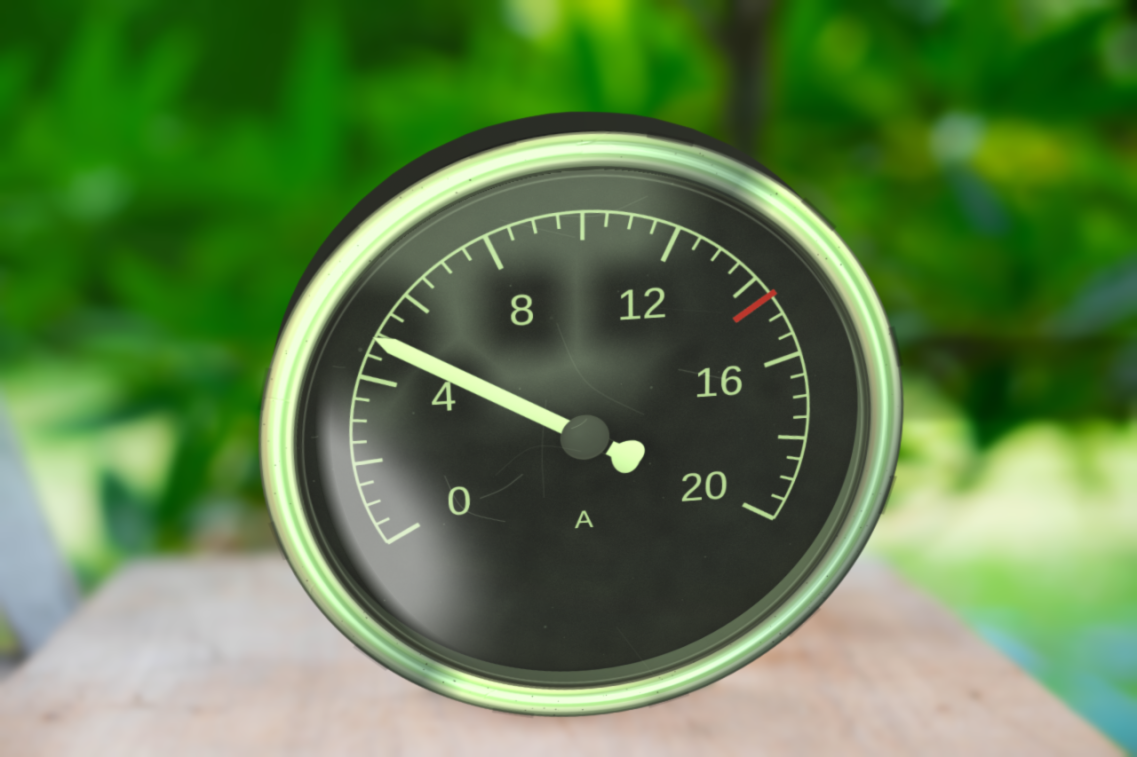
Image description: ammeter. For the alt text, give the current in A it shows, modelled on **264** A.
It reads **5** A
